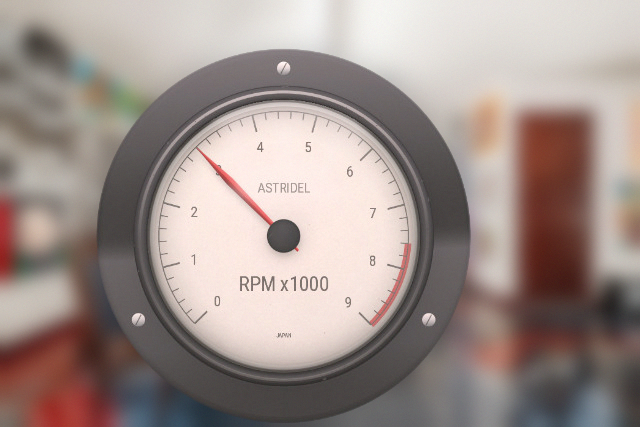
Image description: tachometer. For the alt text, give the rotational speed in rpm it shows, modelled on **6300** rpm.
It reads **3000** rpm
